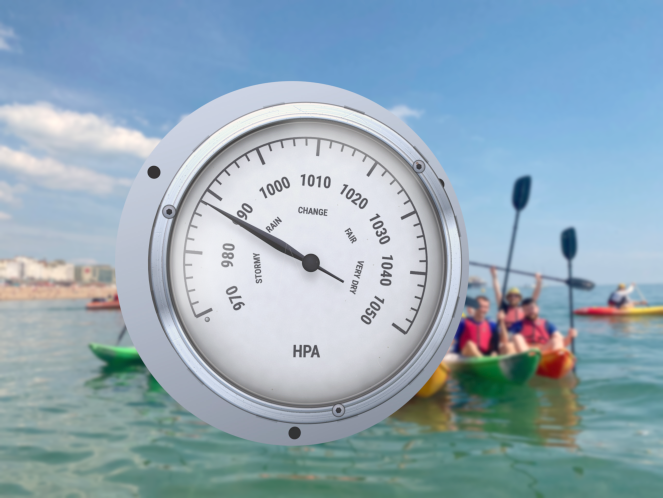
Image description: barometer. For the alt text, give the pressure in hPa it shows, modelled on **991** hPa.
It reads **988** hPa
